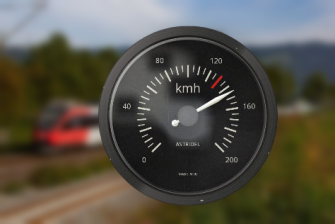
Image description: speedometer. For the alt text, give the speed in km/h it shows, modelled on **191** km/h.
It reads **145** km/h
